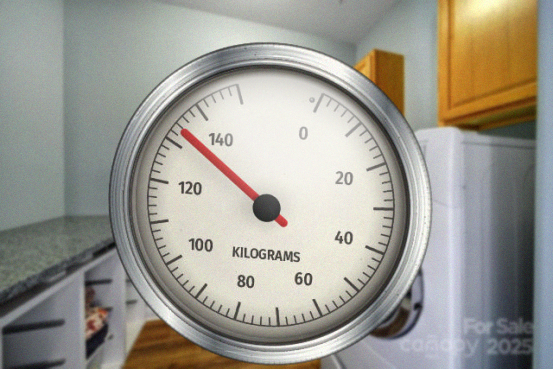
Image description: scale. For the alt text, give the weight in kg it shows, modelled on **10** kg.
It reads **134** kg
